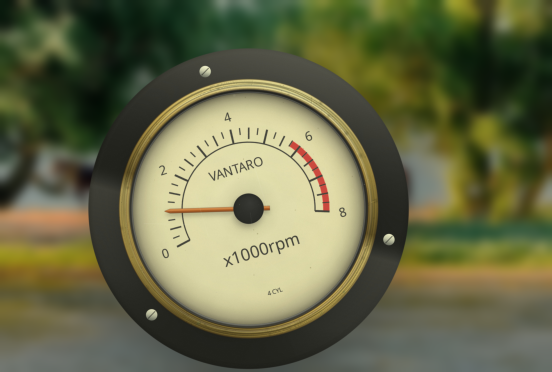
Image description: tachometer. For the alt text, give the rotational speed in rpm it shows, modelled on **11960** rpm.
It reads **1000** rpm
